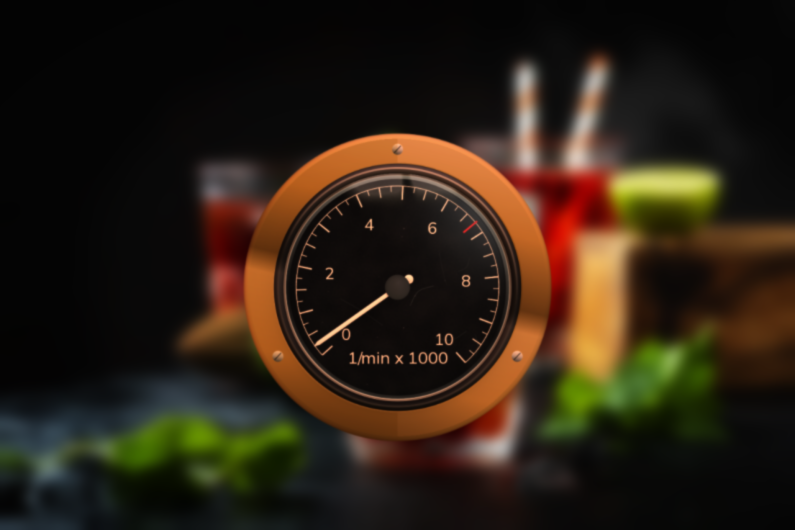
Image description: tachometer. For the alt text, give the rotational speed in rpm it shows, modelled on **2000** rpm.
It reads **250** rpm
